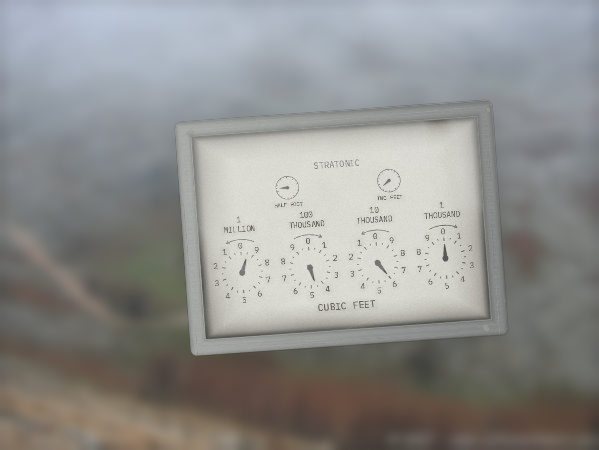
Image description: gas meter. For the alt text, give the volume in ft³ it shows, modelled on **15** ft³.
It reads **946000** ft³
